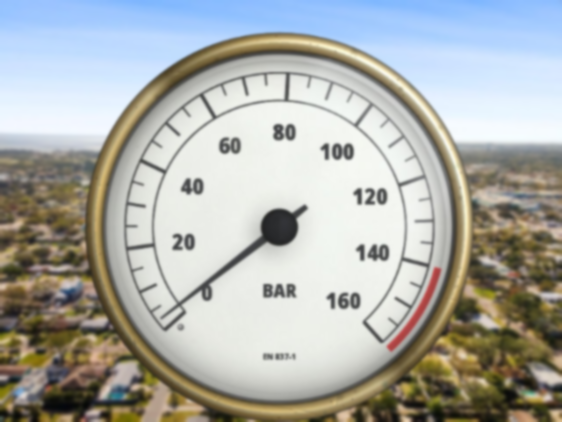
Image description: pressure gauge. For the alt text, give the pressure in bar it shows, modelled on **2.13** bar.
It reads **2.5** bar
